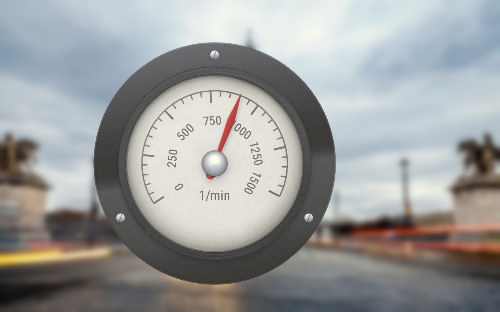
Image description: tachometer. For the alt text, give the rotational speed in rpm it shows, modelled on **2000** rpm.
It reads **900** rpm
